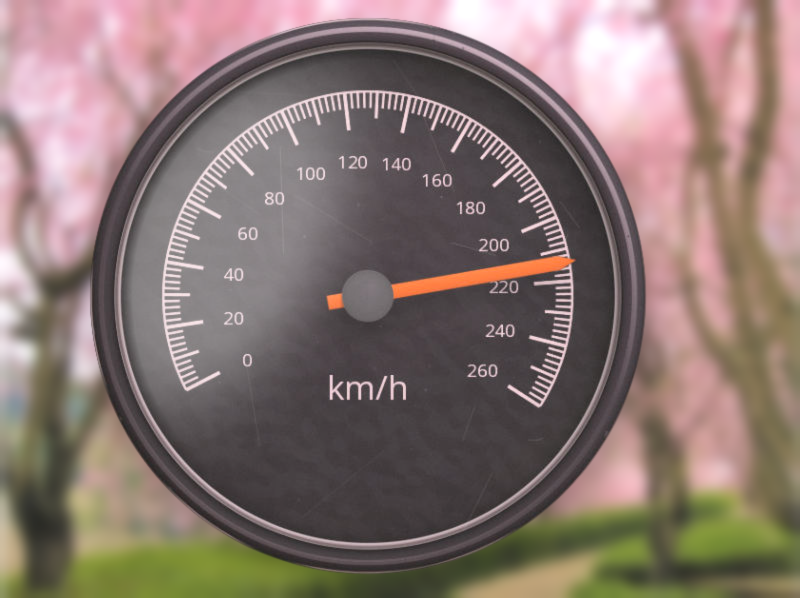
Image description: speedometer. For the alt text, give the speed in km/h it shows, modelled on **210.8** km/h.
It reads **214** km/h
